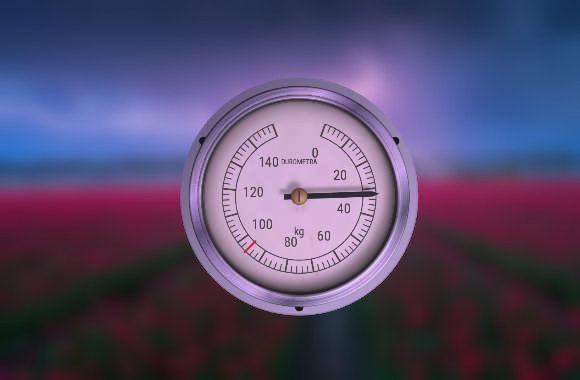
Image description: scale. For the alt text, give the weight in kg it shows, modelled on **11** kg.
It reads **32** kg
